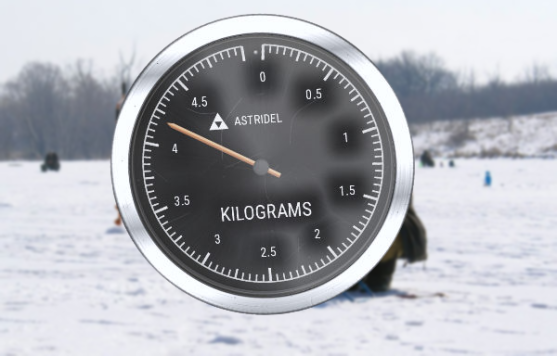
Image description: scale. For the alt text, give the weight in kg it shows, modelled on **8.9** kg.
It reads **4.2** kg
